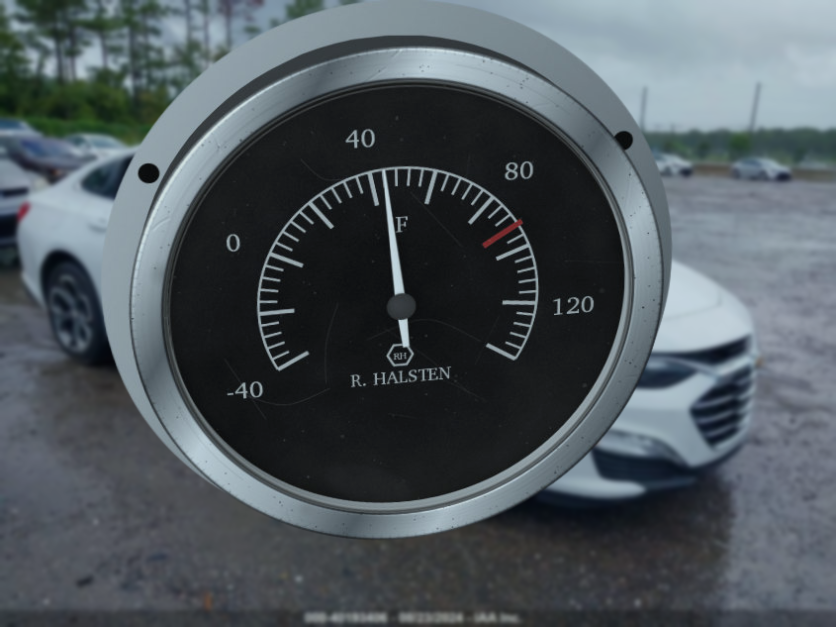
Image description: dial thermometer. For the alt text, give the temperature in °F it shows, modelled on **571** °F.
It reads **44** °F
